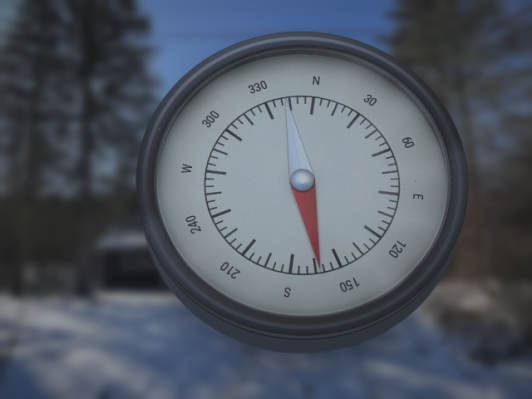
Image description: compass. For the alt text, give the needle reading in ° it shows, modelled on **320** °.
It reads **162.5** °
